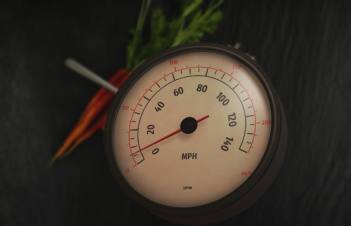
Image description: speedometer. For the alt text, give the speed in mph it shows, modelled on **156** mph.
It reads **5** mph
